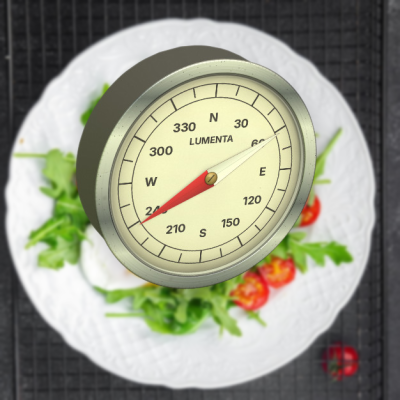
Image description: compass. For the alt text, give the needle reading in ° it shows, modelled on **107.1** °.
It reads **240** °
